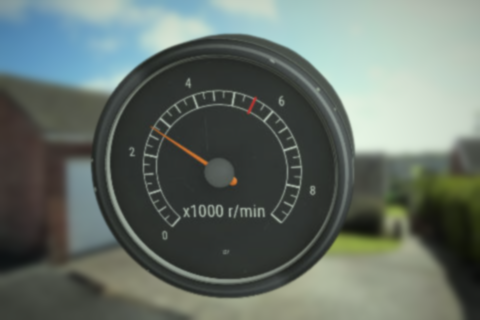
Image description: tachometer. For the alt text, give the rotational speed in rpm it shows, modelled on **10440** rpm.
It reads **2750** rpm
